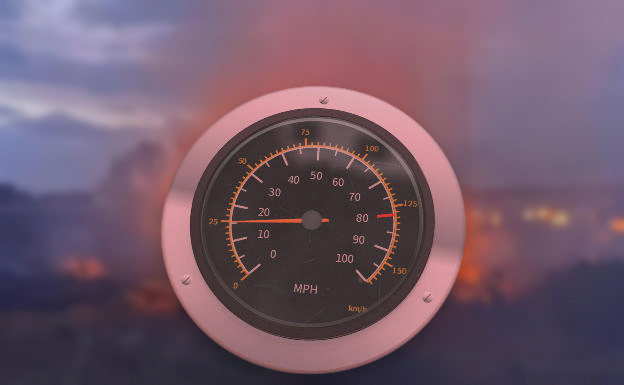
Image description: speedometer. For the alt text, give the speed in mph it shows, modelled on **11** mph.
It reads **15** mph
